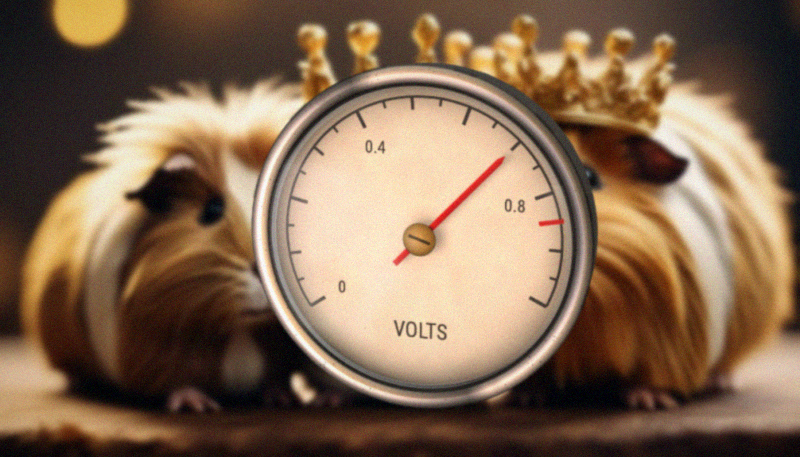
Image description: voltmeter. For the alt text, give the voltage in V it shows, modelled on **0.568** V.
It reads **0.7** V
